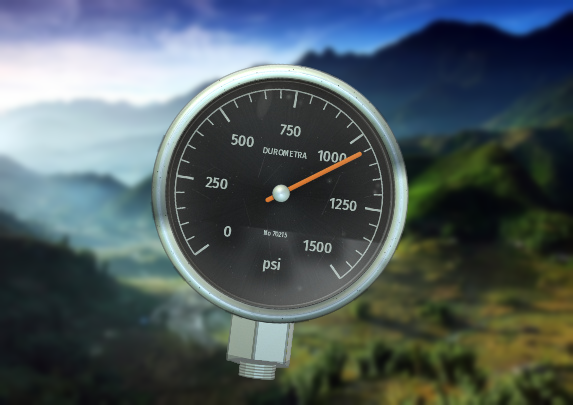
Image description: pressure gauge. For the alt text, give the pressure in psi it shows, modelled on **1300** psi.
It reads **1050** psi
